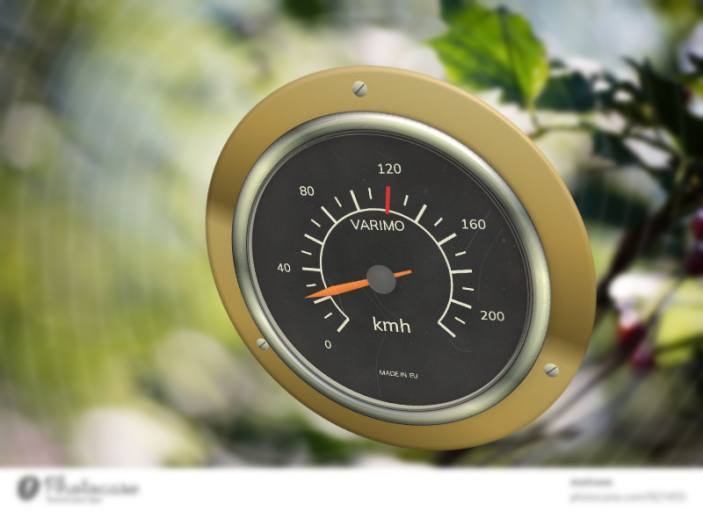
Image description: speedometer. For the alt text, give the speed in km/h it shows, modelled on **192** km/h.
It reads **25** km/h
